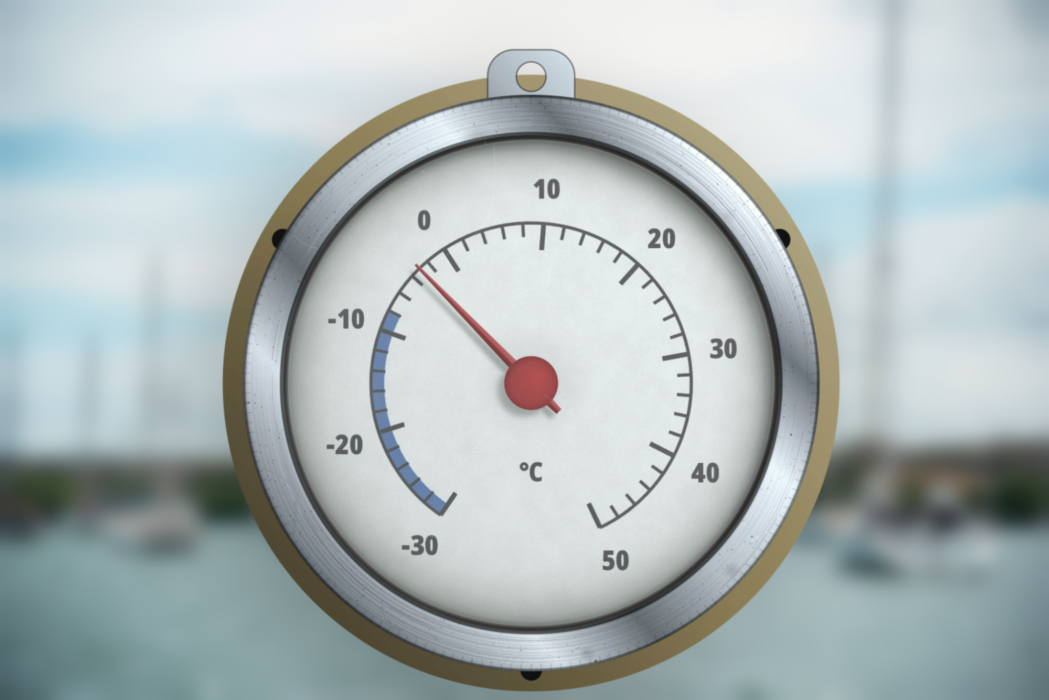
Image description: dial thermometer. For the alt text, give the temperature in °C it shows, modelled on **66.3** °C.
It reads **-3** °C
